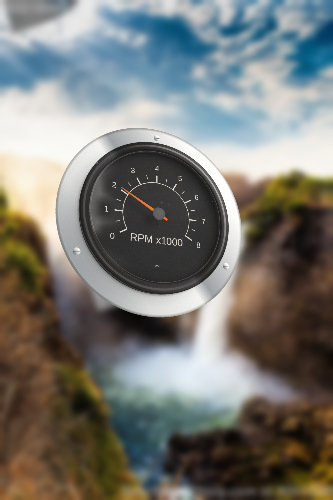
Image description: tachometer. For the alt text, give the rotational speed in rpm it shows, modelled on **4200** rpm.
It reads **2000** rpm
